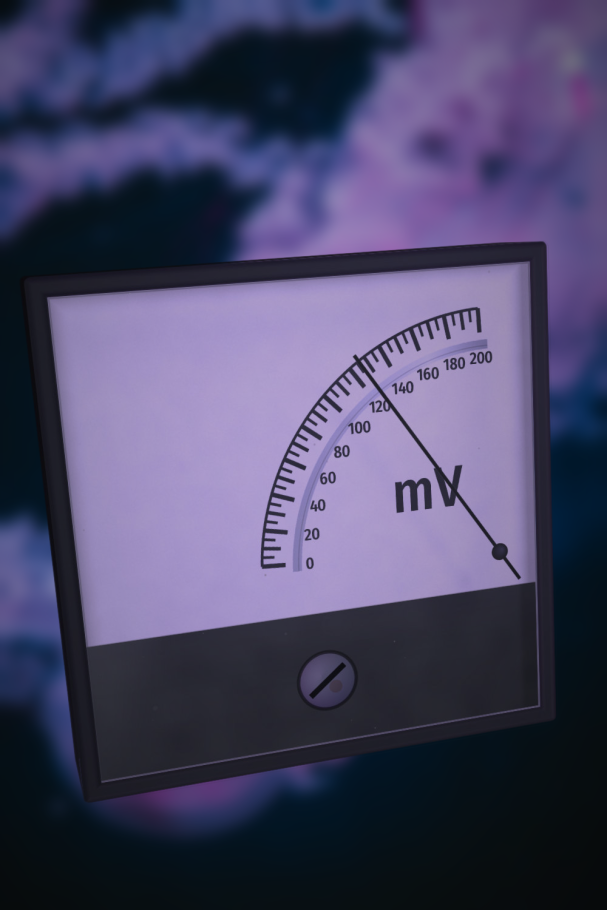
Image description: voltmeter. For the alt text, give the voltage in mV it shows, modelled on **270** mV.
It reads **125** mV
